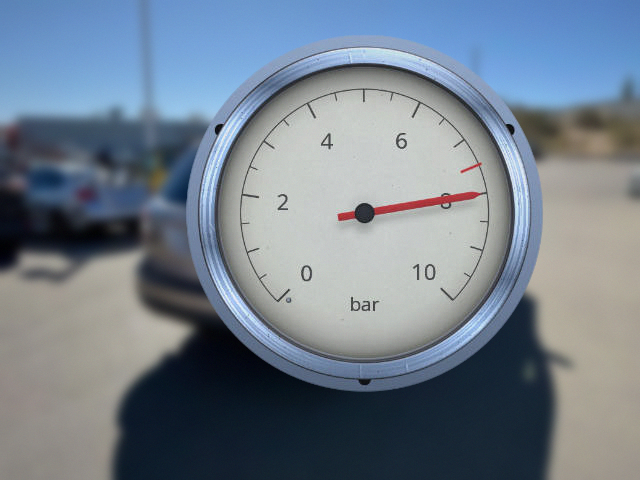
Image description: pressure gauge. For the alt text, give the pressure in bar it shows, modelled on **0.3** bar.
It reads **8** bar
